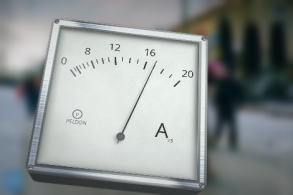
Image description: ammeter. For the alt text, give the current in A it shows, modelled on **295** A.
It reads **17** A
